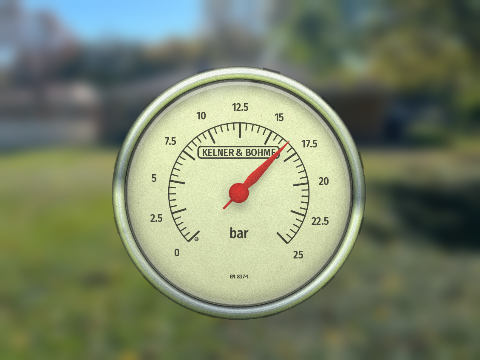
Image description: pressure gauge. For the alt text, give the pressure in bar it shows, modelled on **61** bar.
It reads **16.5** bar
